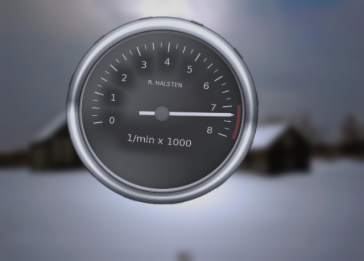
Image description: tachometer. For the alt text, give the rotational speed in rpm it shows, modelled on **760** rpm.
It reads **7250** rpm
